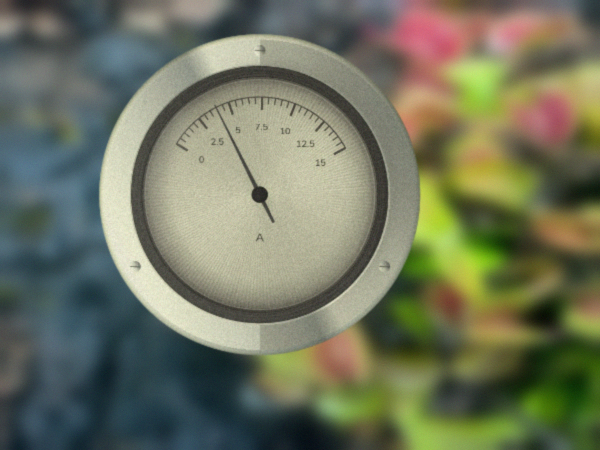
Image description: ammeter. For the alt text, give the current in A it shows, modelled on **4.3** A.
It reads **4** A
